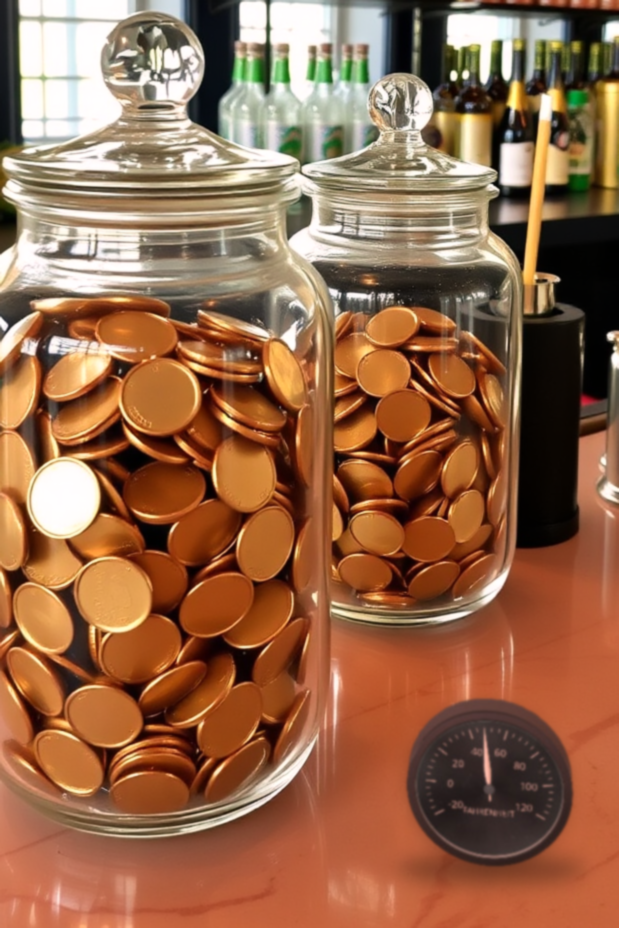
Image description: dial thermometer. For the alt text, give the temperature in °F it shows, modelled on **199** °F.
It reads **48** °F
